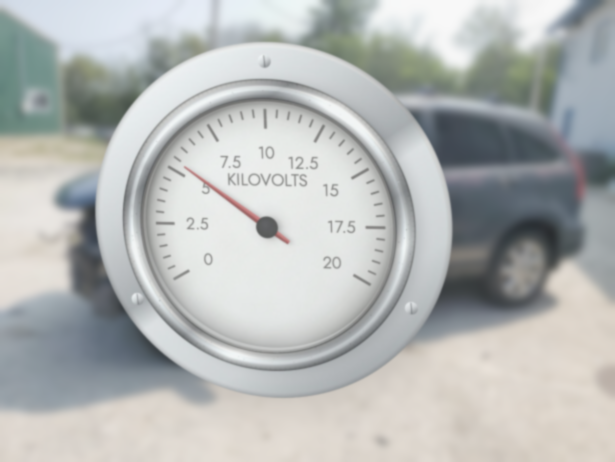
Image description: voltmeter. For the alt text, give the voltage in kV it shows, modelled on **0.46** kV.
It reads **5.5** kV
